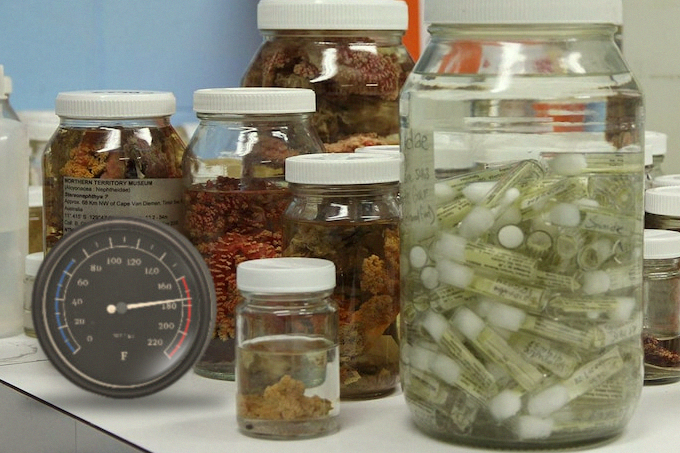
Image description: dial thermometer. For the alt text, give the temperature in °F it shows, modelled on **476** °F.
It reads **175** °F
